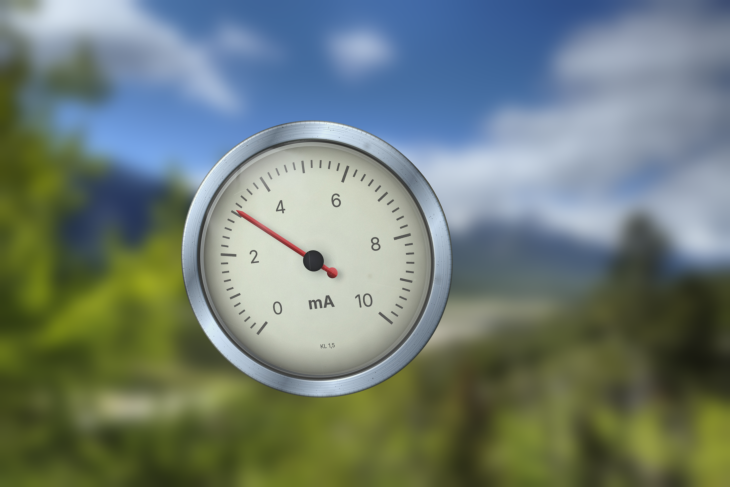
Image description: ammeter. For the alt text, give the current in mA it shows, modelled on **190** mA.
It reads **3.1** mA
